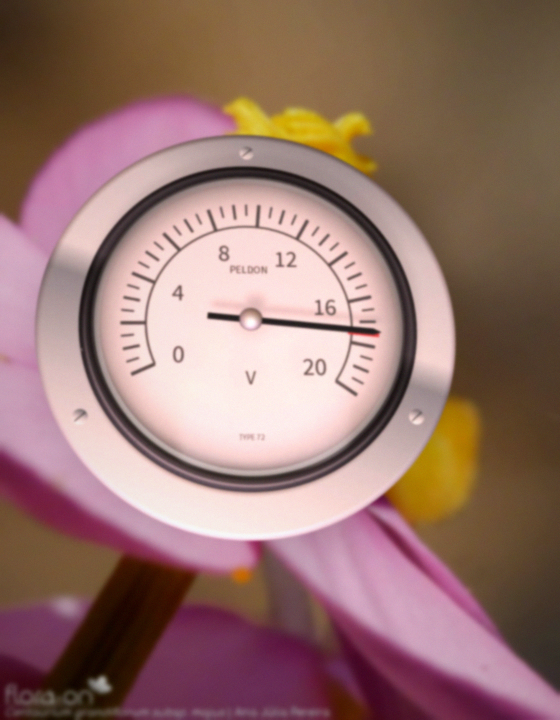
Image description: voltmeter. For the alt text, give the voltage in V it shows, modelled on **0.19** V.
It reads **17.5** V
